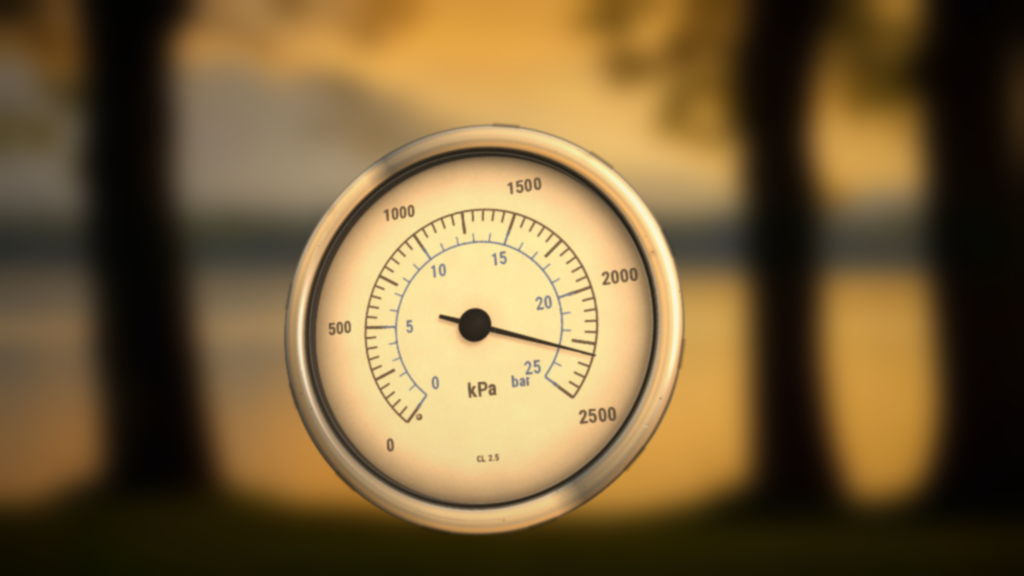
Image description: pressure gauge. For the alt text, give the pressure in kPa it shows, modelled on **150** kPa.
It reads **2300** kPa
